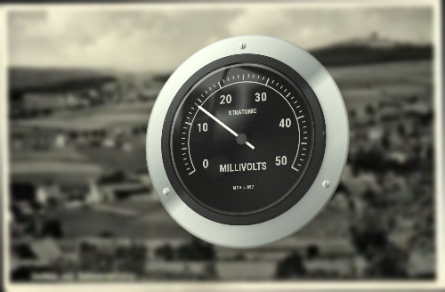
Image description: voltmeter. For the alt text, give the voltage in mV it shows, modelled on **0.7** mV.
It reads **14** mV
